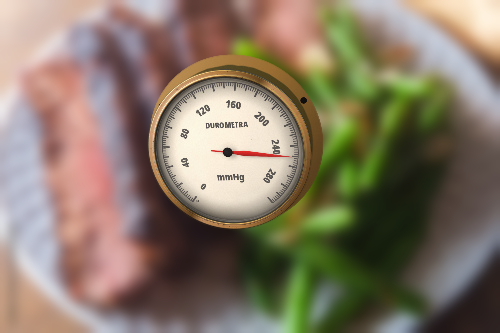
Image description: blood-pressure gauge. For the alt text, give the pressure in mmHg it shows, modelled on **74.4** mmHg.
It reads **250** mmHg
